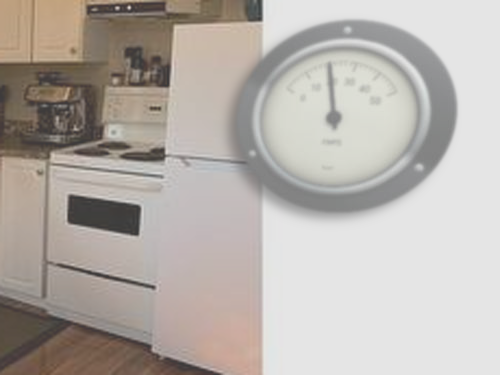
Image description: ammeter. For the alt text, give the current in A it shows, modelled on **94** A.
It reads **20** A
